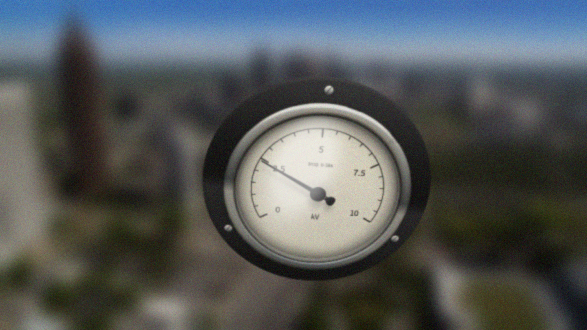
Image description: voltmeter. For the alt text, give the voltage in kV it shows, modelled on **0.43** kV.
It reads **2.5** kV
